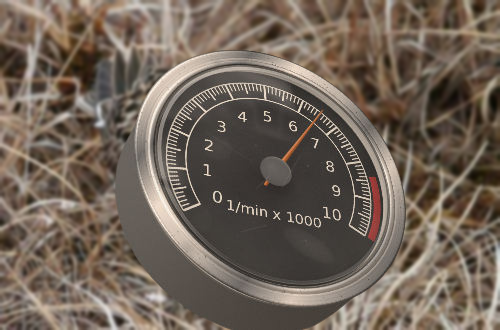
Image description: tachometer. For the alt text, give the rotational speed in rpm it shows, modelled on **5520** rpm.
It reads **6500** rpm
